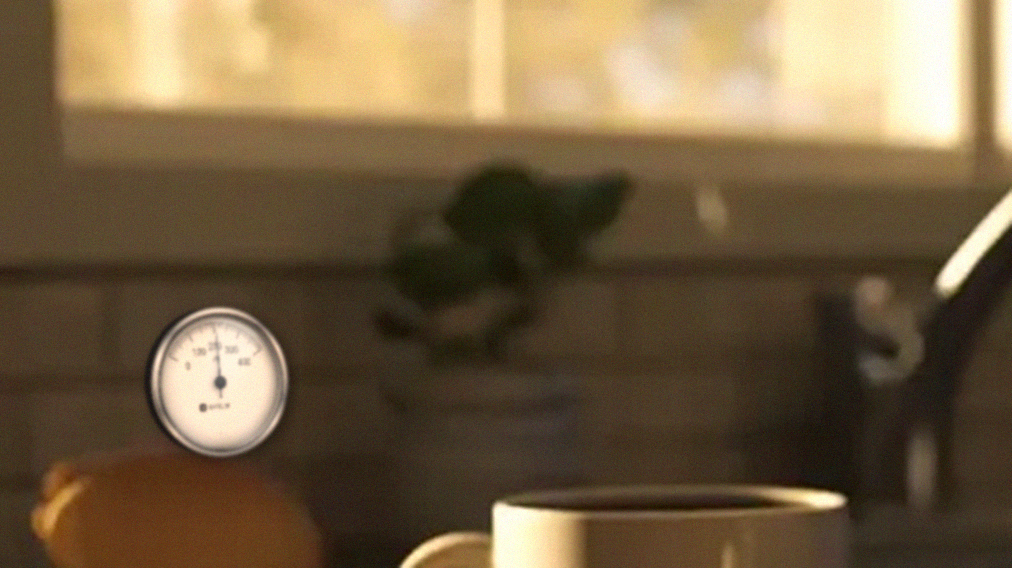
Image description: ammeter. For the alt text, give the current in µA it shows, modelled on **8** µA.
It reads **200** µA
